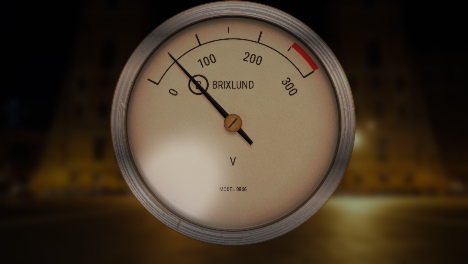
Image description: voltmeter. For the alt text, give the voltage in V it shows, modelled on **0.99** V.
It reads **50** V
